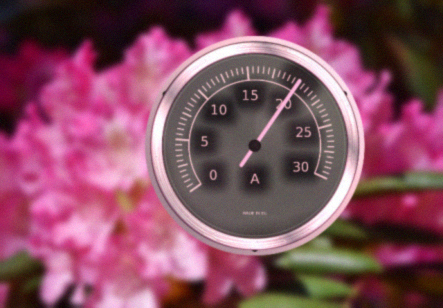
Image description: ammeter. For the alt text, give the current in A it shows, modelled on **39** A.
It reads **20** A
